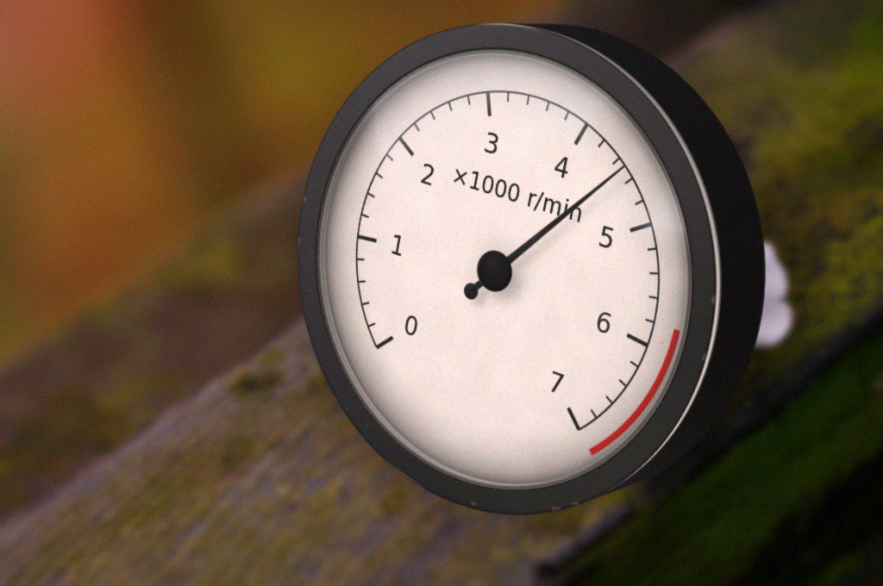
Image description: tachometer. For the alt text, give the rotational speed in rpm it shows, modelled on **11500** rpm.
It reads **4500** rpm
